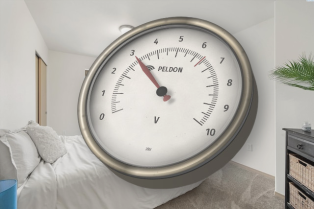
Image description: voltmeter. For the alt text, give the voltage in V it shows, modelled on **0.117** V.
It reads **3** V
